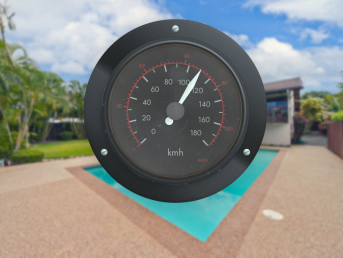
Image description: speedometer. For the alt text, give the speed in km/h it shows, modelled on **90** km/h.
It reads **110** km/h
